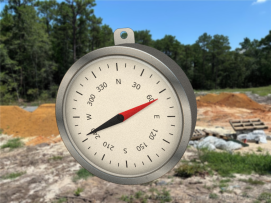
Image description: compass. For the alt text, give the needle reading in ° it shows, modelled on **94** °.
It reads **65** °
